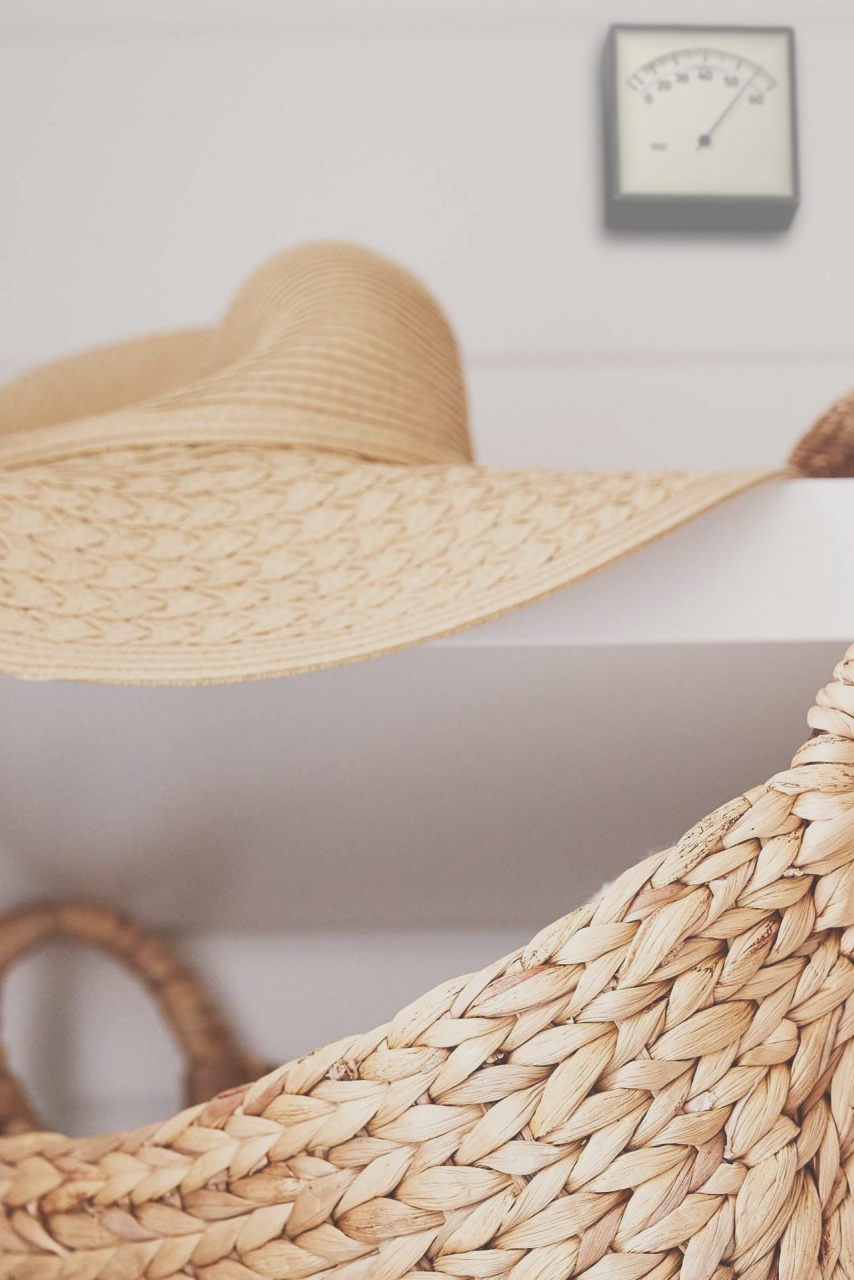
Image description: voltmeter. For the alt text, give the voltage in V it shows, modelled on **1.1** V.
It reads **55** V
